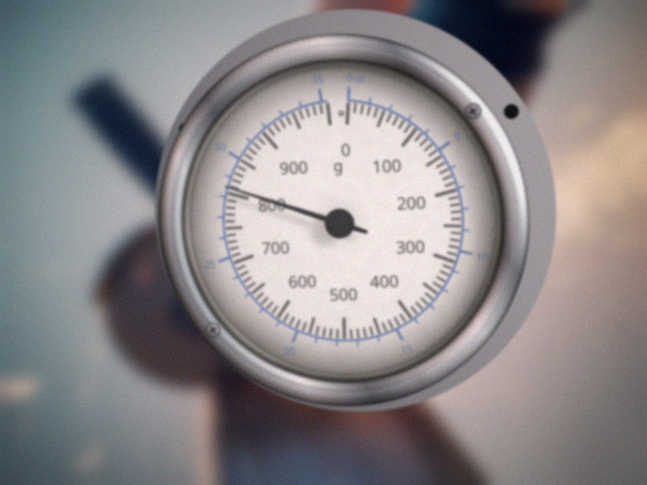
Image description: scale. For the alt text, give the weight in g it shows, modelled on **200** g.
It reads **810** g
